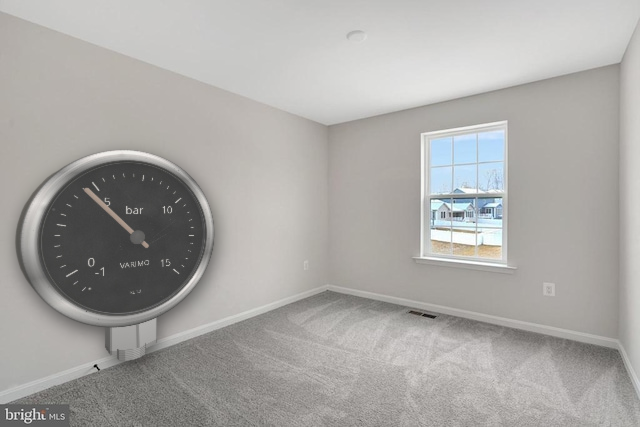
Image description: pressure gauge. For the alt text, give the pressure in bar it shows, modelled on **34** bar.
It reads **4.5** bar
